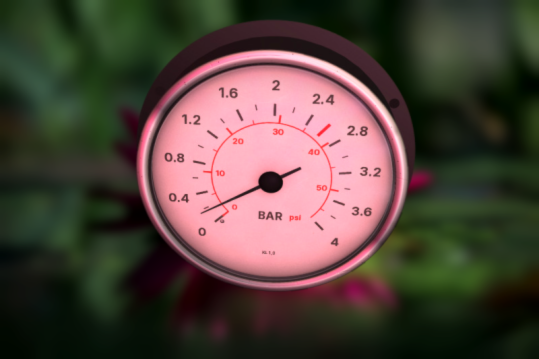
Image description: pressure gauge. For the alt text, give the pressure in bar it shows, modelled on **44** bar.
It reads **0.2** bar
